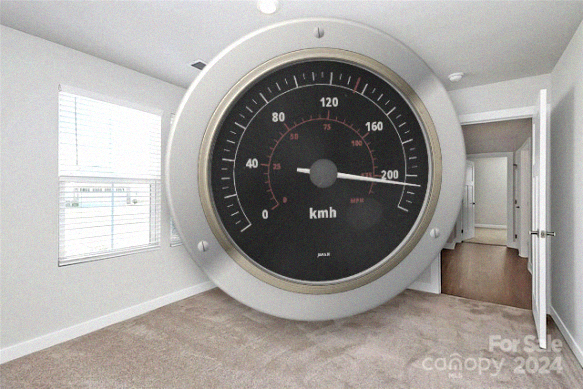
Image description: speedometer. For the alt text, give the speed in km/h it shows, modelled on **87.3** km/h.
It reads **205** km/h
